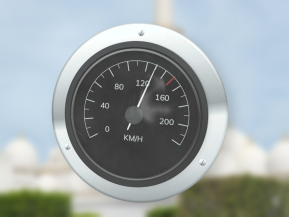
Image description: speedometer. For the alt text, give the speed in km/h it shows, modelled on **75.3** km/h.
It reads **130** km/h
